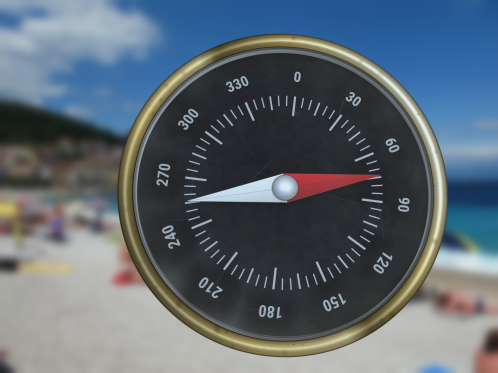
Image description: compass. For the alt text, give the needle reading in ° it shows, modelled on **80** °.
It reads **75** °
